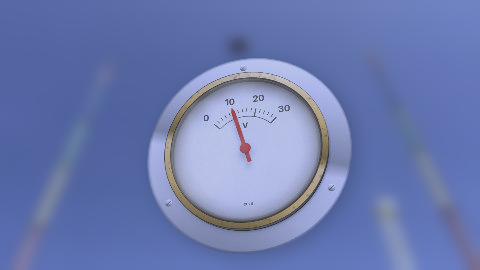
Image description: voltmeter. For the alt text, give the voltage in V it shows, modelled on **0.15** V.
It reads **10** V
